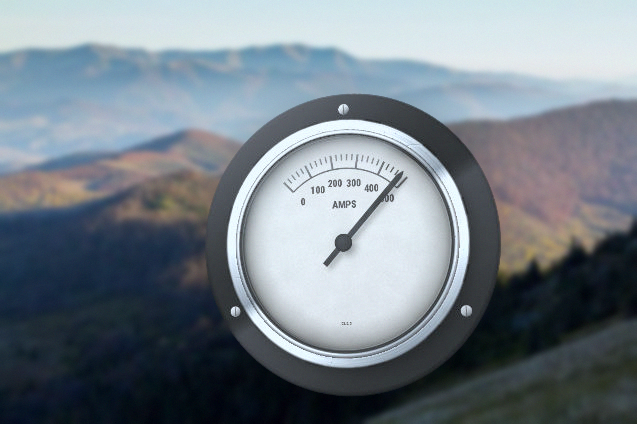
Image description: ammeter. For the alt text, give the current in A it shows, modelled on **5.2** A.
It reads **480** A
